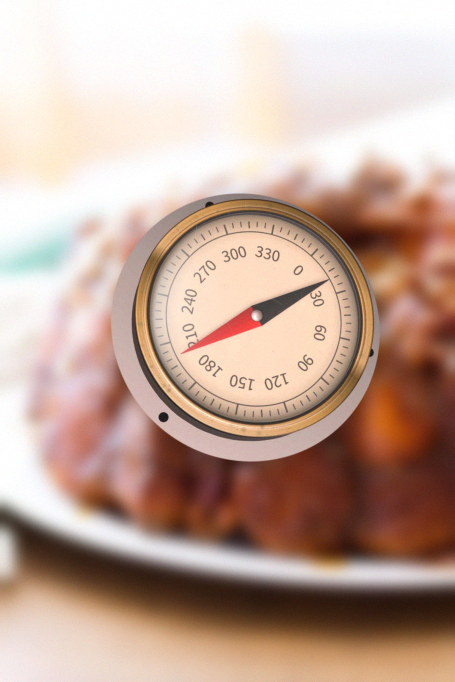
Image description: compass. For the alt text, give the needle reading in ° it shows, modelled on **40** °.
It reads **200** °
